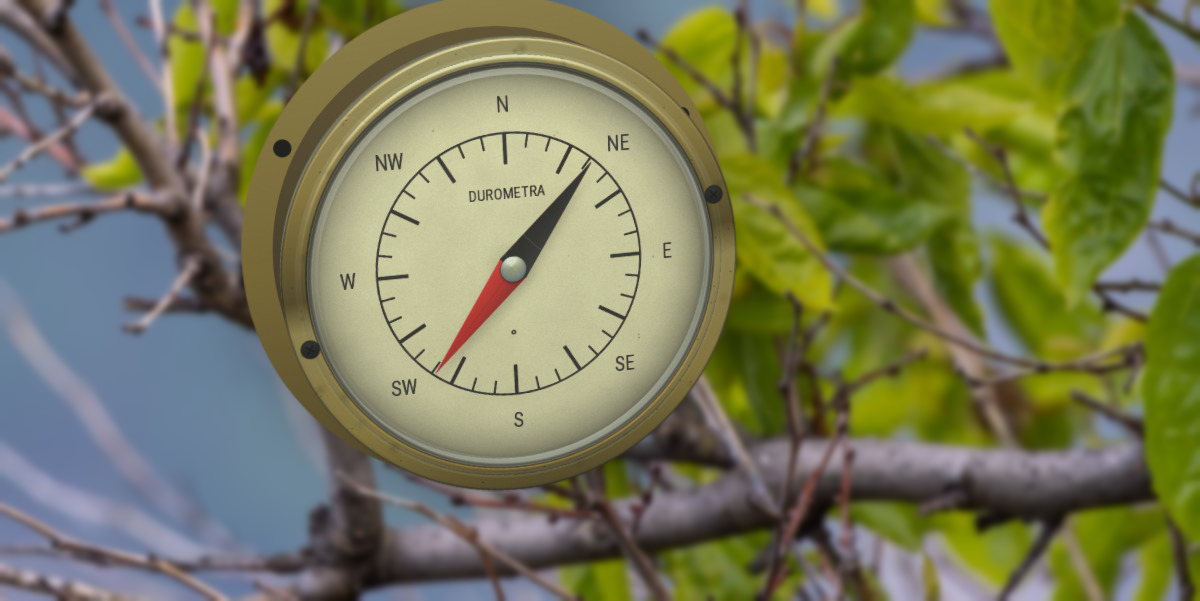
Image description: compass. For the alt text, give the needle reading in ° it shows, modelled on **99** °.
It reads **220** °
